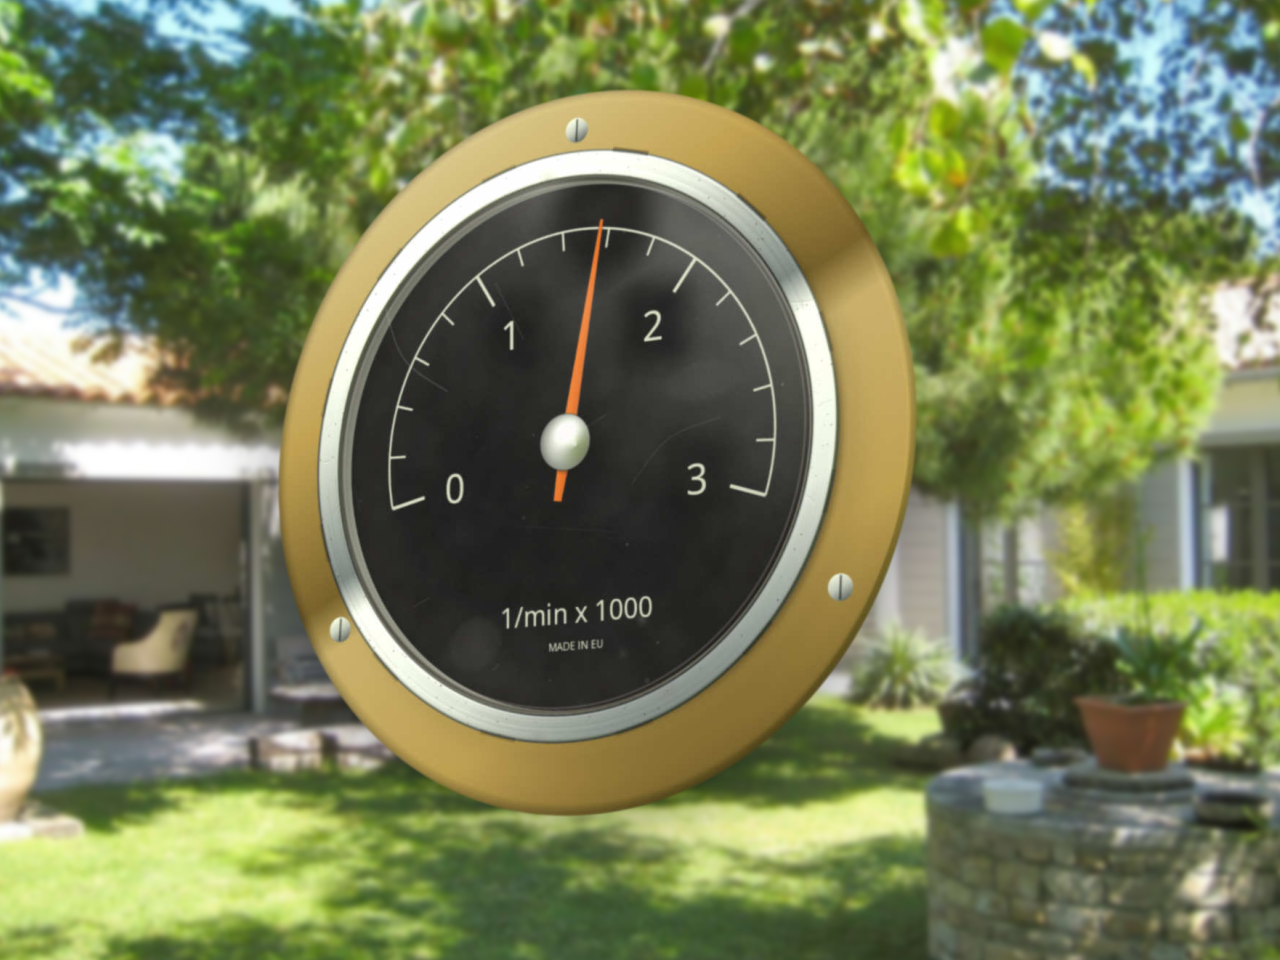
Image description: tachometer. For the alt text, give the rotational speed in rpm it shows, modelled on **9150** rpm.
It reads **1600** rpm
